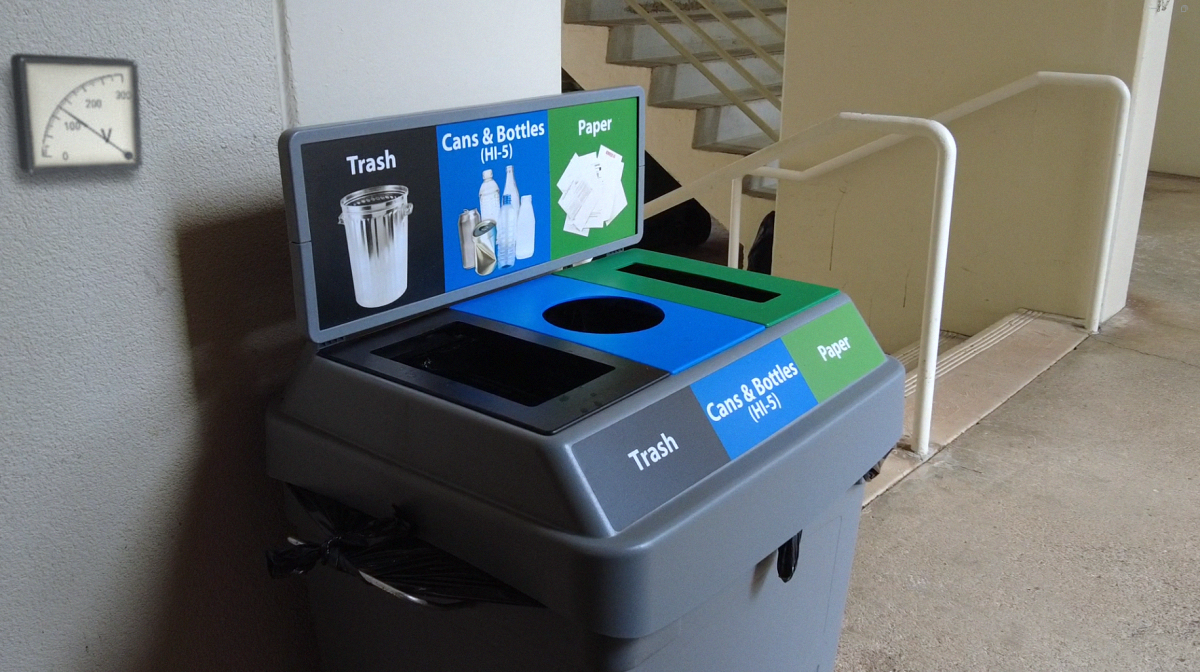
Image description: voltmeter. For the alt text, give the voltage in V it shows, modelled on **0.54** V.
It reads **125** V
